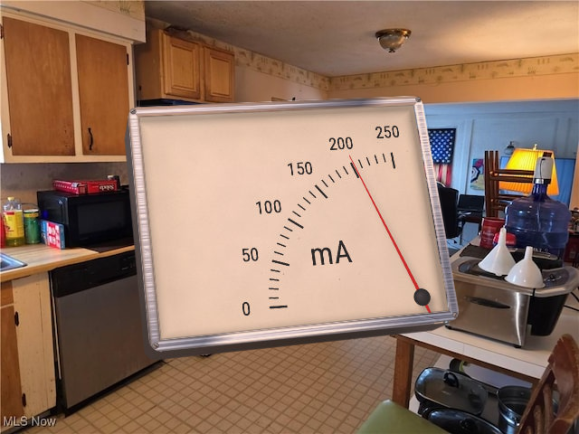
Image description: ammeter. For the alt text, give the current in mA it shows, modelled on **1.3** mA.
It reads **200** mA
